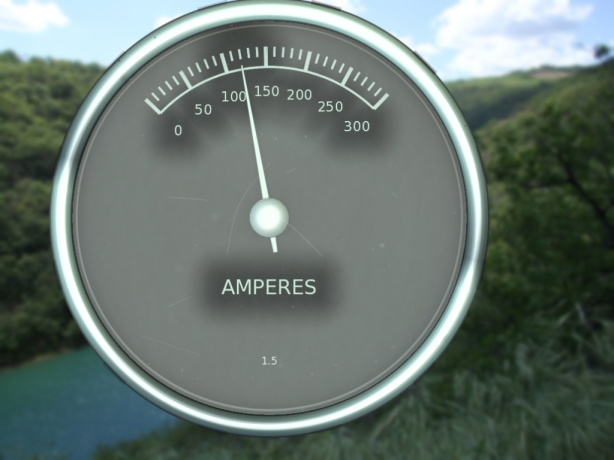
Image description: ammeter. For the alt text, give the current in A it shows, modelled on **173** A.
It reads **120** A
